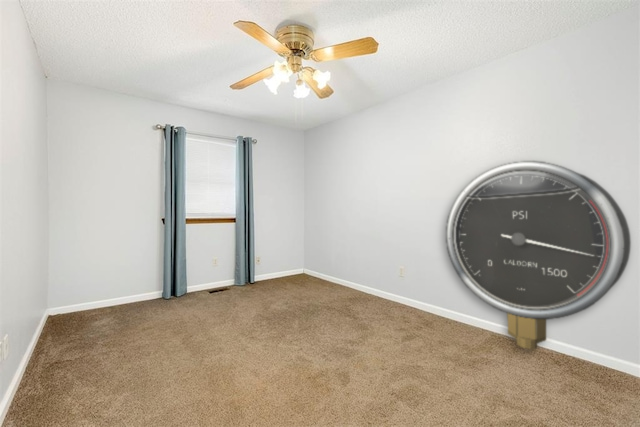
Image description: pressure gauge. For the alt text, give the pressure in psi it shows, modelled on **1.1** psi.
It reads **1300** psi
